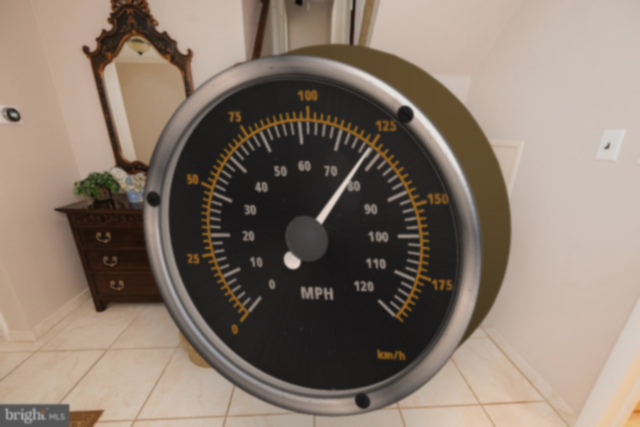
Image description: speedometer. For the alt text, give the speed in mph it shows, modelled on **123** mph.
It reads **78** mph
